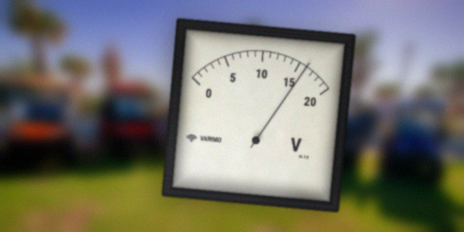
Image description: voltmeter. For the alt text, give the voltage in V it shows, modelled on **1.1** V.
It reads **16** V
